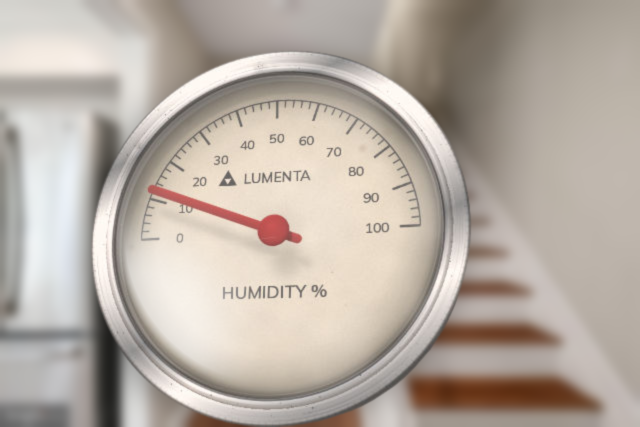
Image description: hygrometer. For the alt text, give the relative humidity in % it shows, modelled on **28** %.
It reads **12** %
